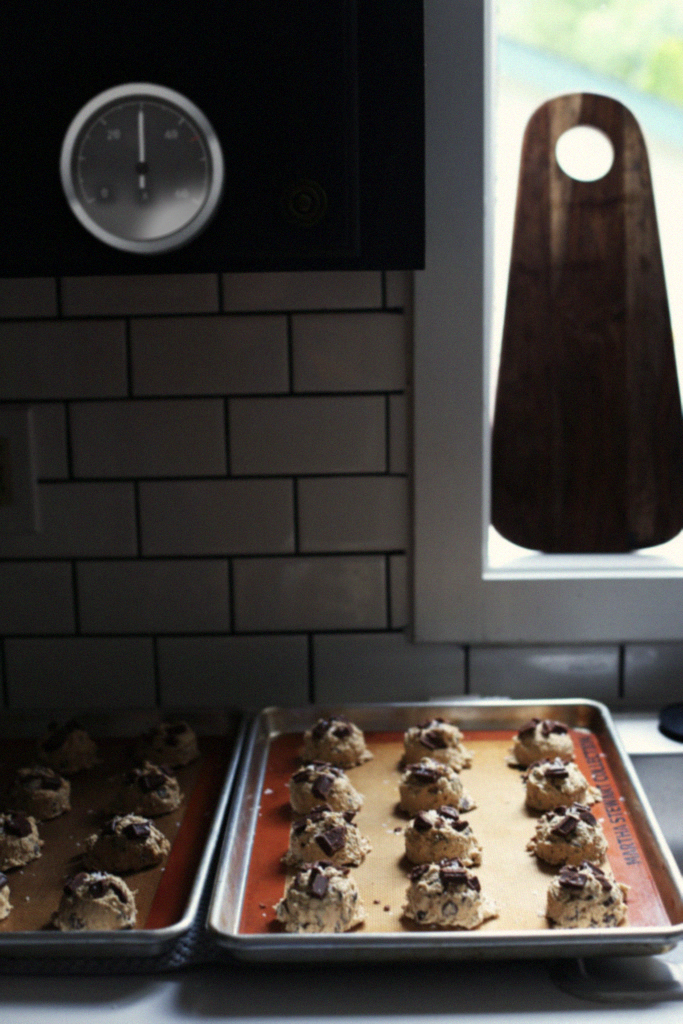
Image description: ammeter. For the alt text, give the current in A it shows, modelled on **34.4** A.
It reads **30** A
